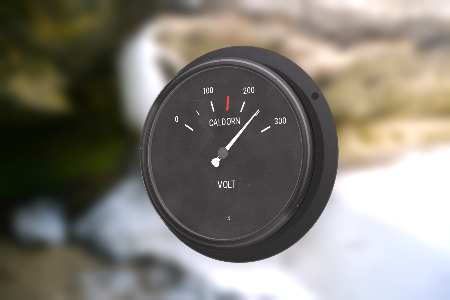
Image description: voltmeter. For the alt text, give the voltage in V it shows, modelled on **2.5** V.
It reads **250** V
